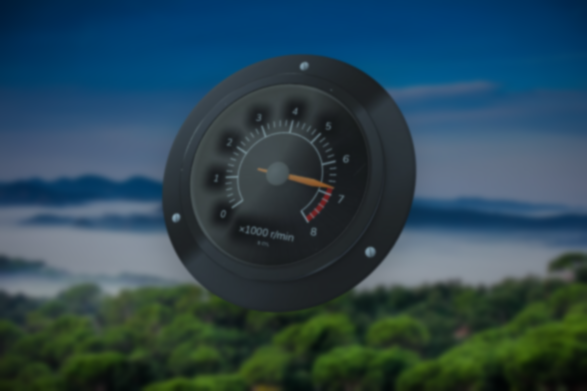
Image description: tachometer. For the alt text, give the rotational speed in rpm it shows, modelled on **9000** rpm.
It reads **6800** rpm
